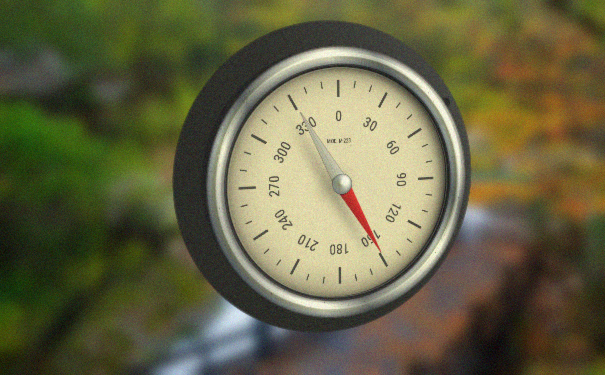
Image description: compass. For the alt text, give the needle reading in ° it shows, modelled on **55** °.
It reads **150** °
